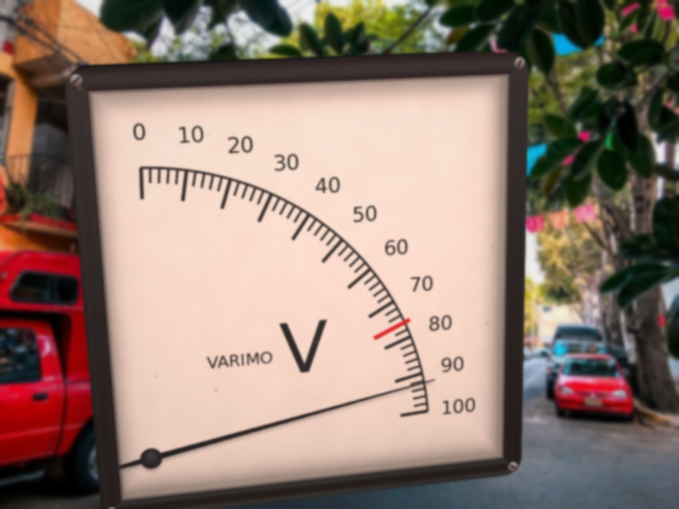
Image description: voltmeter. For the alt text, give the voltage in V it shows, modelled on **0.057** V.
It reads **92** V
